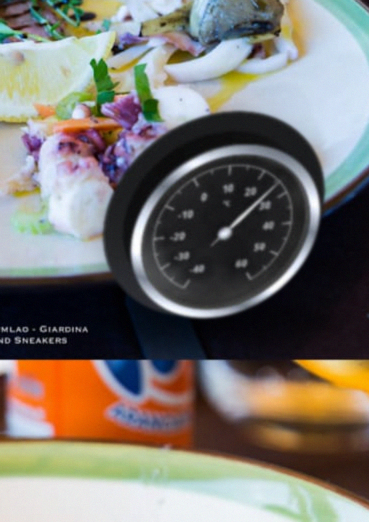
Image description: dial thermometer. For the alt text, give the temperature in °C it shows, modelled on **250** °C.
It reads **25** °C
